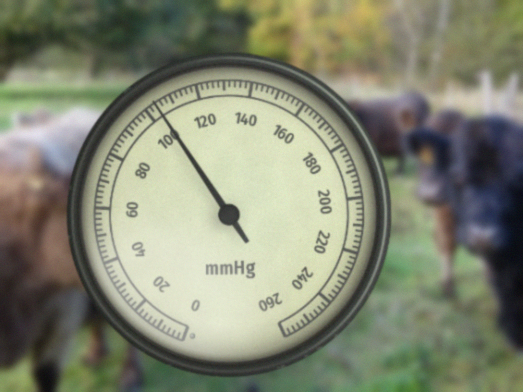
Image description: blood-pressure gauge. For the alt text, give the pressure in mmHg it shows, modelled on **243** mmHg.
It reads **104** mmHg
